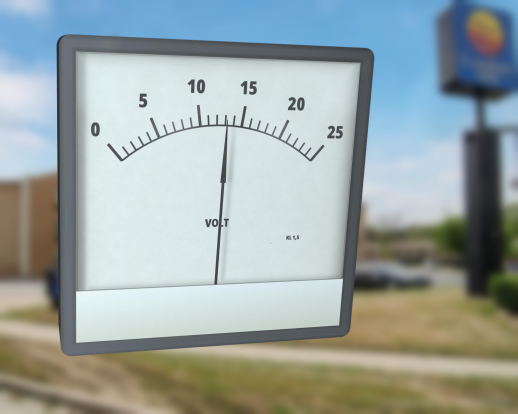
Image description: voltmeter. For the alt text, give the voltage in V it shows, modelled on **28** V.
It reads **13** V
